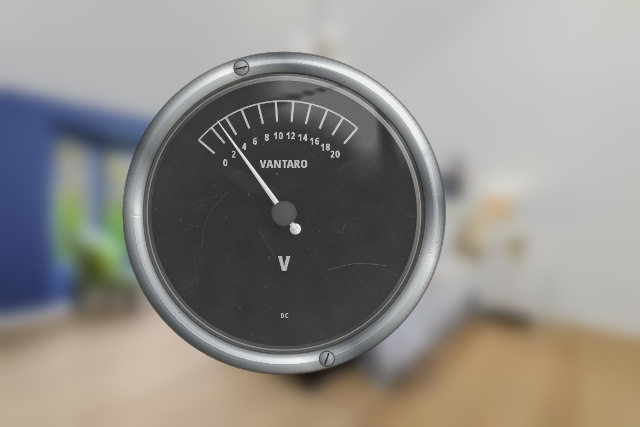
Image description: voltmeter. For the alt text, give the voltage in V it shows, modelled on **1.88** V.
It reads **3** V
